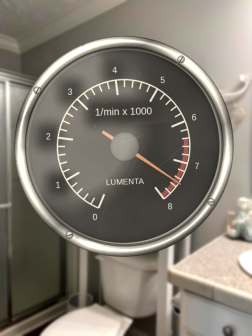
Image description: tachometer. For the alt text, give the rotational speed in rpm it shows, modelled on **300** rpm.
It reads **7500** rpm
